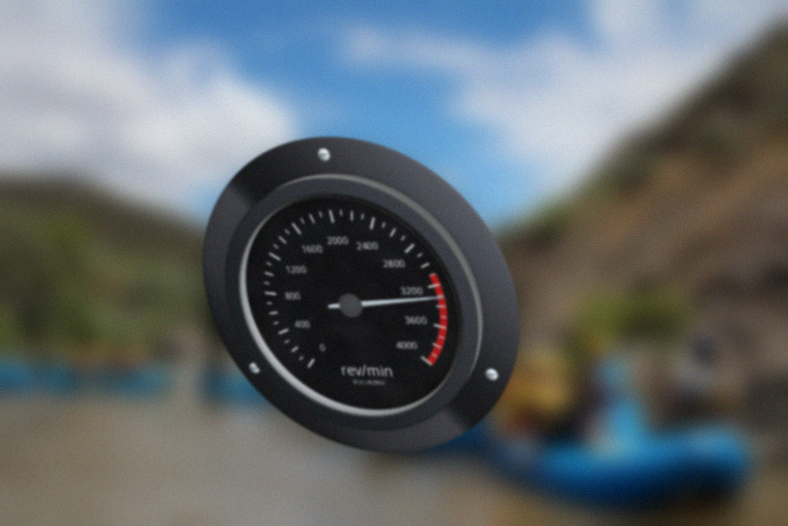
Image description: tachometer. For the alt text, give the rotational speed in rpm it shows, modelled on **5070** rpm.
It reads **3300** rpm
